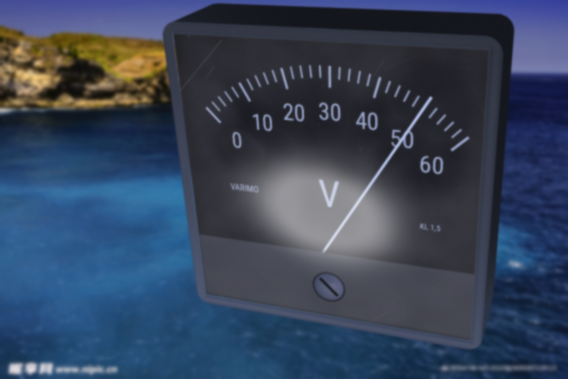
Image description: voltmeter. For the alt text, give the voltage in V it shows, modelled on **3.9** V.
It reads **50** V
